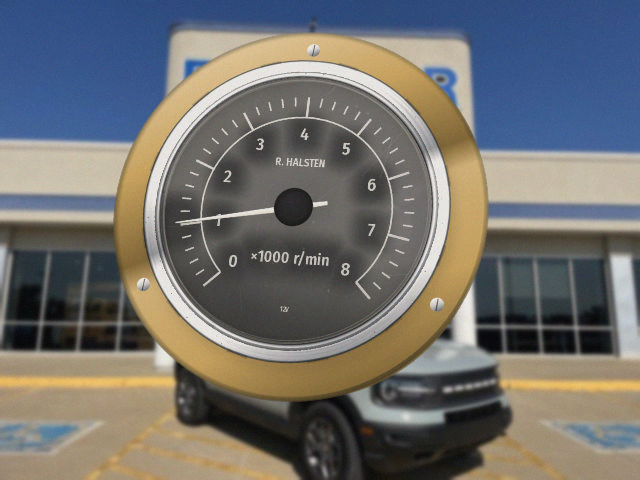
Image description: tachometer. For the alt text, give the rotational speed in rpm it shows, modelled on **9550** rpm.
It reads **1000** rpm
